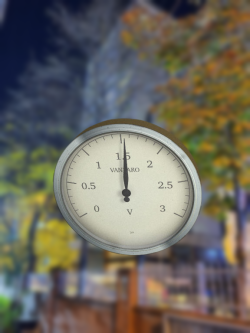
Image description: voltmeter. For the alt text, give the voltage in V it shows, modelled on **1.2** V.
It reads **1.55** V
